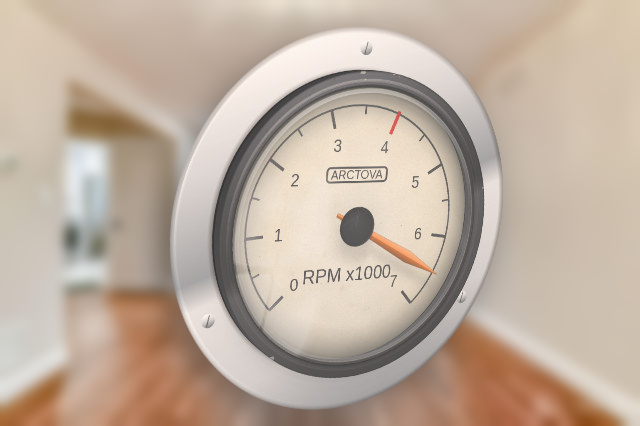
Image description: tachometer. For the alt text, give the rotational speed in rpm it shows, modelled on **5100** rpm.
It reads **6500** rpm
